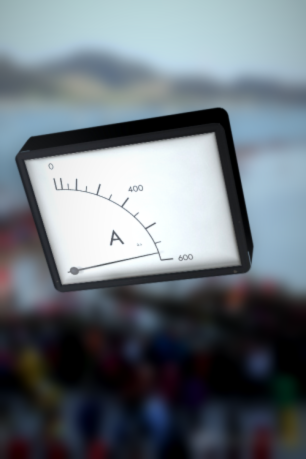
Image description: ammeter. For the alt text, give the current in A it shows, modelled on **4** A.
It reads **575** A
